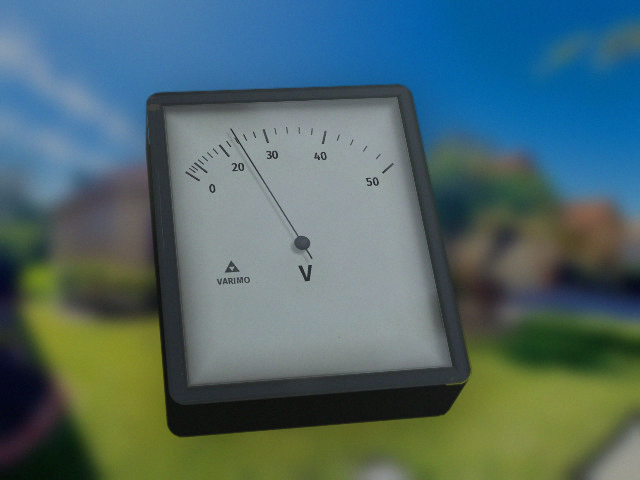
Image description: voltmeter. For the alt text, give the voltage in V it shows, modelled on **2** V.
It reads **24** V
